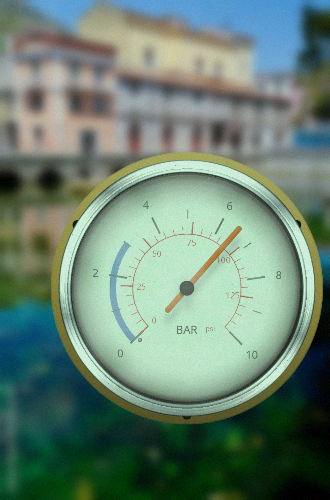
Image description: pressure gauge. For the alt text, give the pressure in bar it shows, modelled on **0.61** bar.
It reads **6.5** bar
